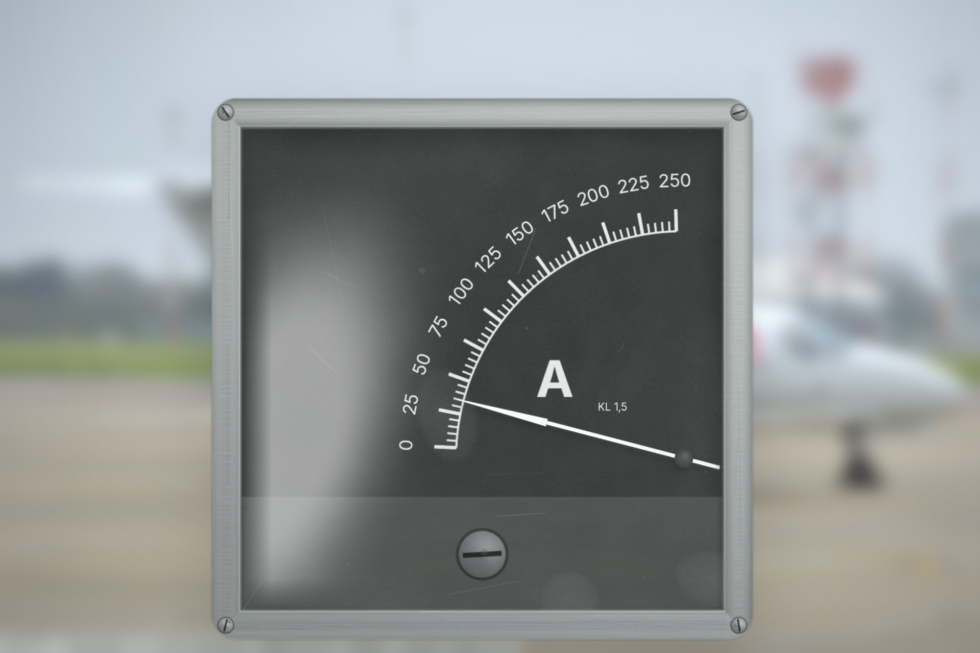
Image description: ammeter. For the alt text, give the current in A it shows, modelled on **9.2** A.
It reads **35** A
